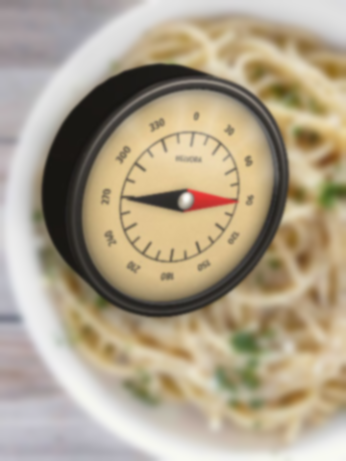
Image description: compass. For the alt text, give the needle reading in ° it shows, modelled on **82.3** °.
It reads **90** °
